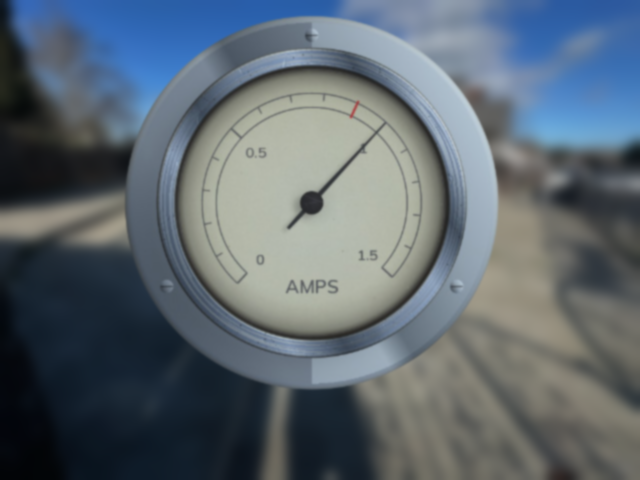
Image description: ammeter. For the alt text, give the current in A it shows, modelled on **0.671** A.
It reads **1** A
